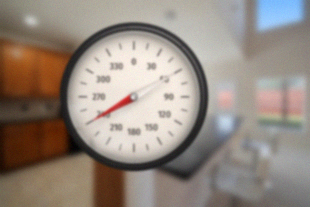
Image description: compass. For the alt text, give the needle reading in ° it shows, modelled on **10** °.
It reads **240** °
